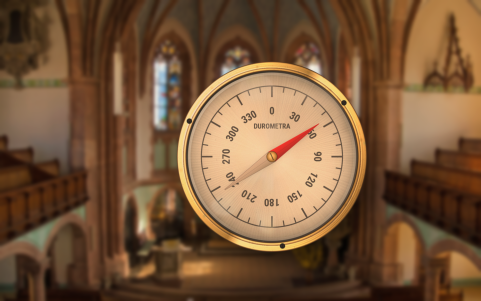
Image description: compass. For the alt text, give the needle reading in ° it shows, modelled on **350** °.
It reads **55** °
